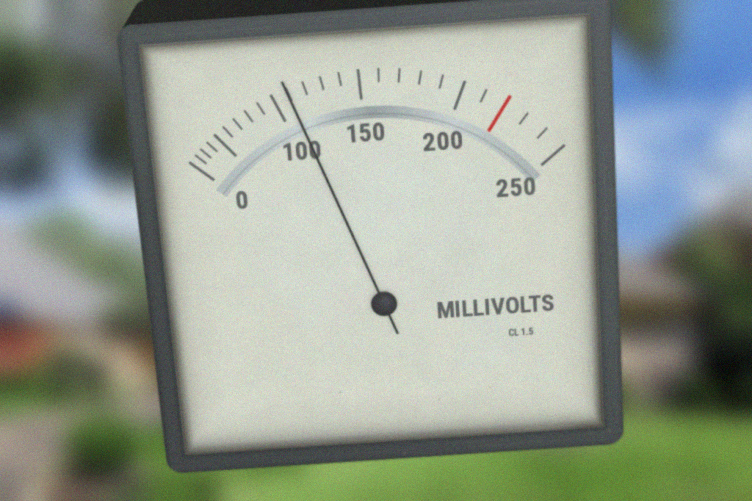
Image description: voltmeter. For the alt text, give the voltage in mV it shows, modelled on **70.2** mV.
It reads **110** mV
